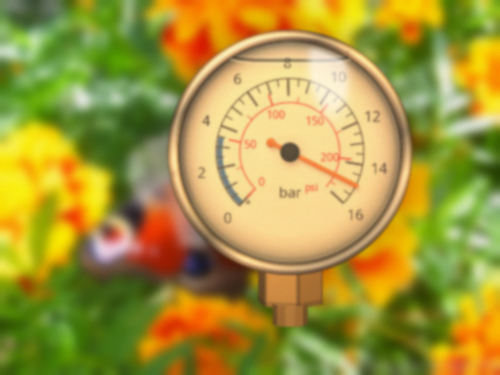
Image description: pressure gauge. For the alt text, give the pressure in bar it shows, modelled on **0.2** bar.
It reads **15** bar
